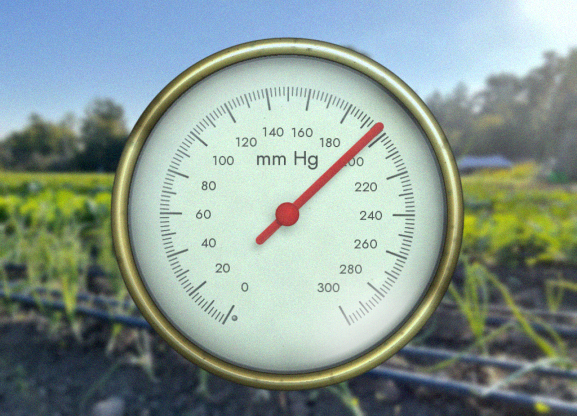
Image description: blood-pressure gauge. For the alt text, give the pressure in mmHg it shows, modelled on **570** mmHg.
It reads **196** mmHg
